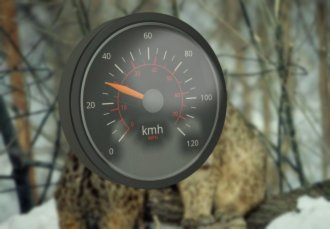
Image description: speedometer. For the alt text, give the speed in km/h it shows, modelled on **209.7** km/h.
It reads **30** km/h
